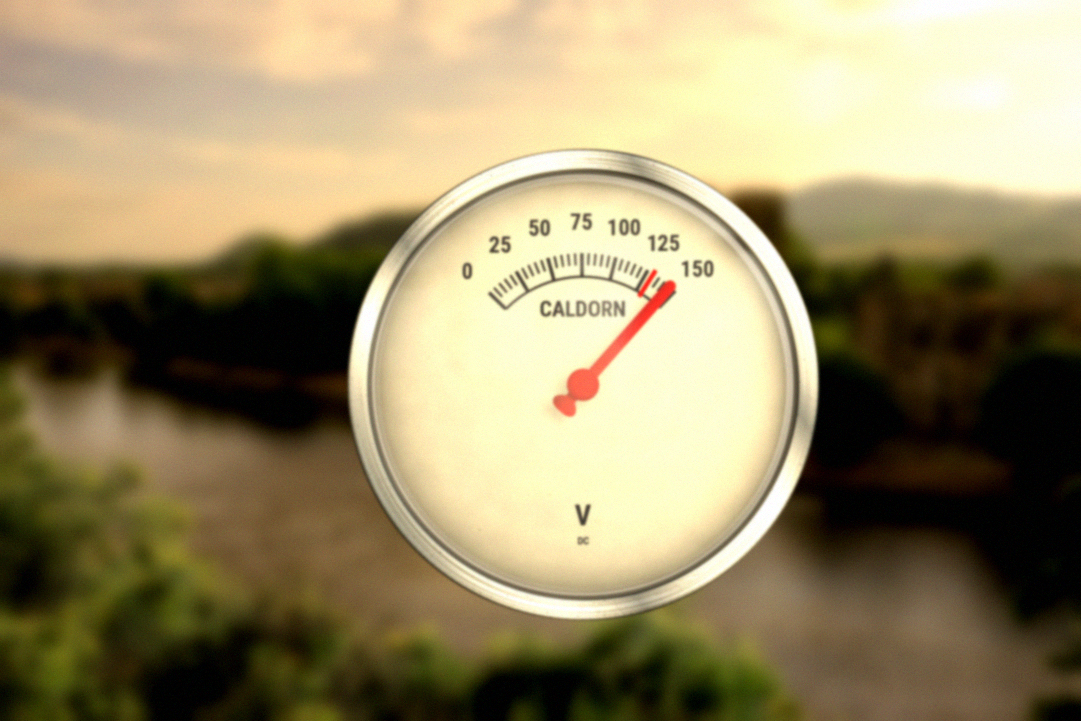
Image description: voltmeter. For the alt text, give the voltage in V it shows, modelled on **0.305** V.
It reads **145** V
